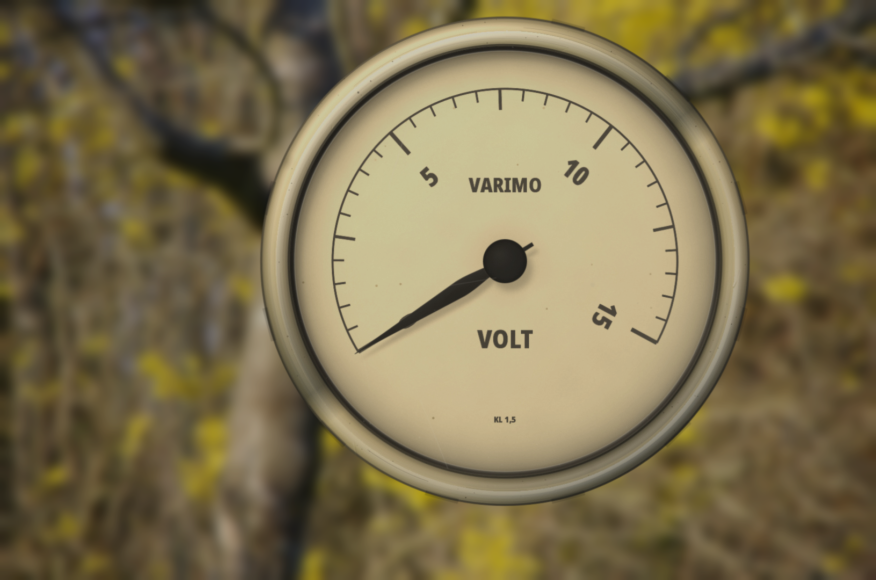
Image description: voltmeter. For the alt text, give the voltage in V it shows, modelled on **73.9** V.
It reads **0** V
